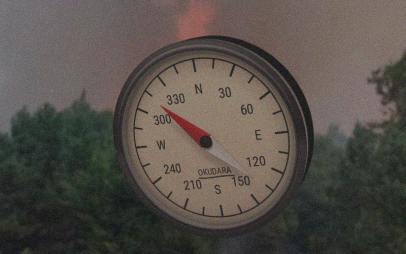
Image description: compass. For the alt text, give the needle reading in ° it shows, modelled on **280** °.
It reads **315** °
